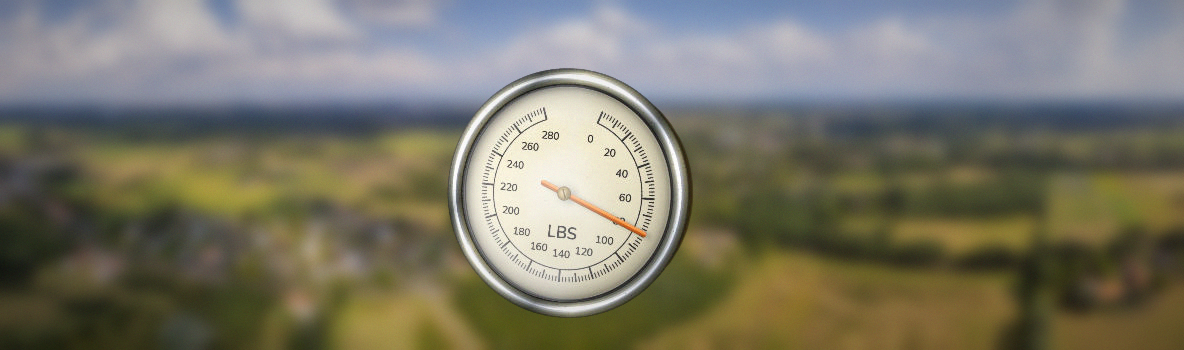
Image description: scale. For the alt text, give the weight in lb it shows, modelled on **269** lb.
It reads **80** lb
